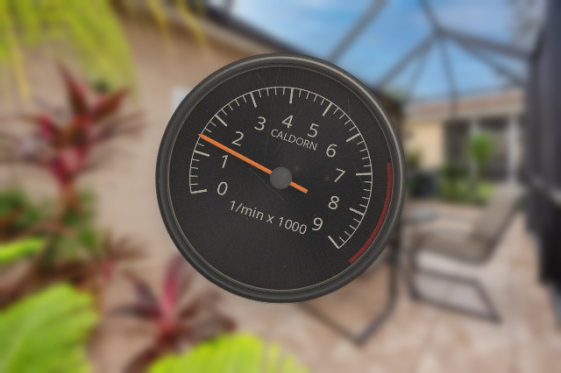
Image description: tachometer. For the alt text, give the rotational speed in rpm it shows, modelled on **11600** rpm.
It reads **1400** rpm
